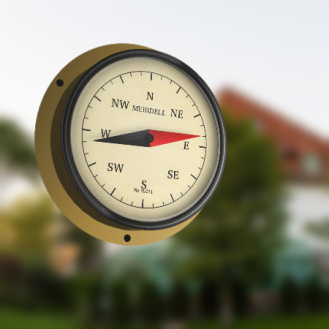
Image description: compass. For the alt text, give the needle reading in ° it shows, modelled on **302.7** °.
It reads **80** °
